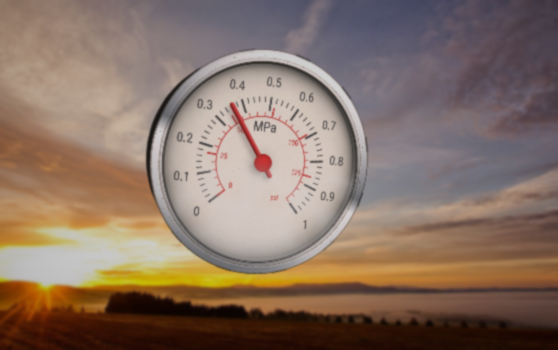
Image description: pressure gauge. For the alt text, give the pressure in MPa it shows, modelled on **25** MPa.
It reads **0.36** MPa
